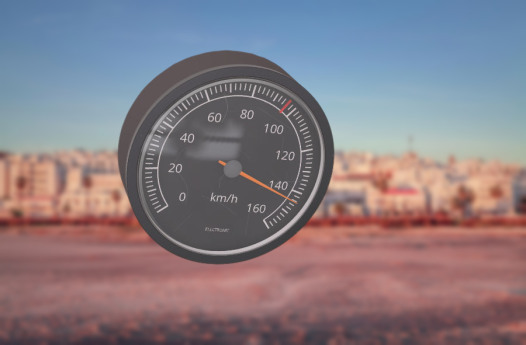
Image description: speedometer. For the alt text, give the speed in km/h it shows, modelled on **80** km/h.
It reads **144** km/h
